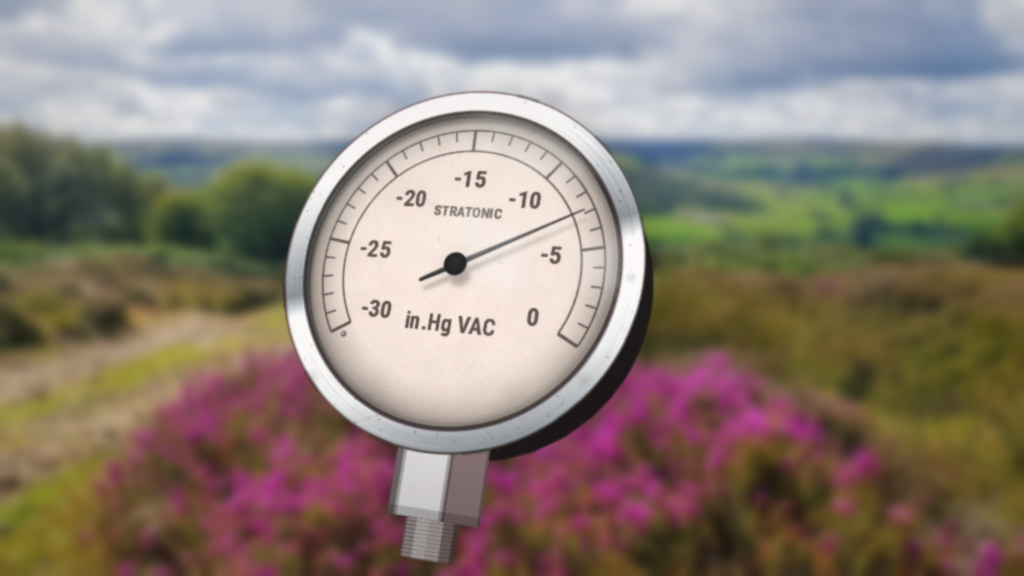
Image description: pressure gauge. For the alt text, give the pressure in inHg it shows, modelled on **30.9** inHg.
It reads **-7** inHg
